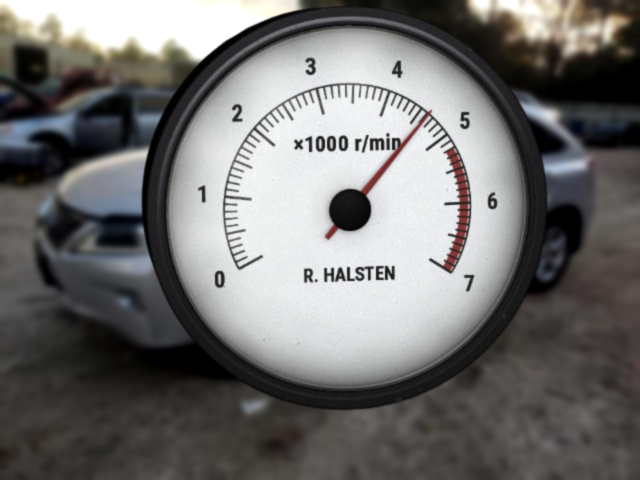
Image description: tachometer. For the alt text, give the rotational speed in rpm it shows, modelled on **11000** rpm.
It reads **4600** rpm
